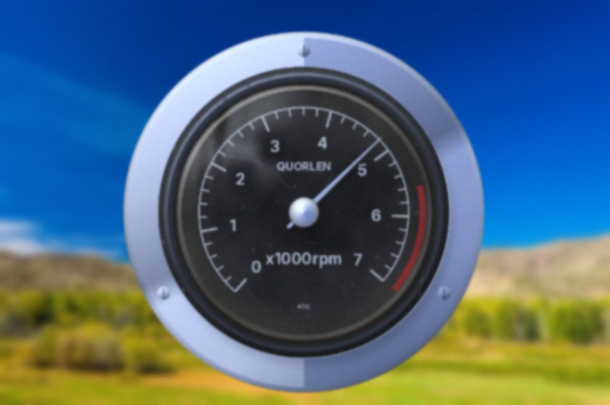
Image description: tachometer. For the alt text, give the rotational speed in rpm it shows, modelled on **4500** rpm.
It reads **4800** rpm
